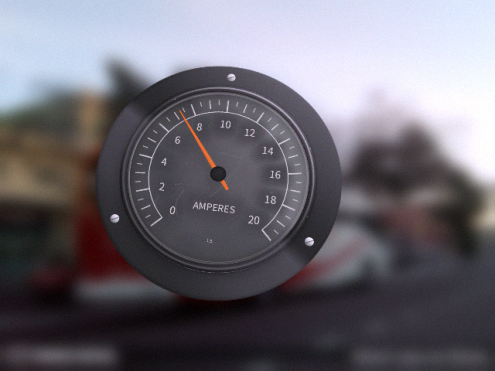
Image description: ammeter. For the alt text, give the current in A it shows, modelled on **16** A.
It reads **7.25** A
